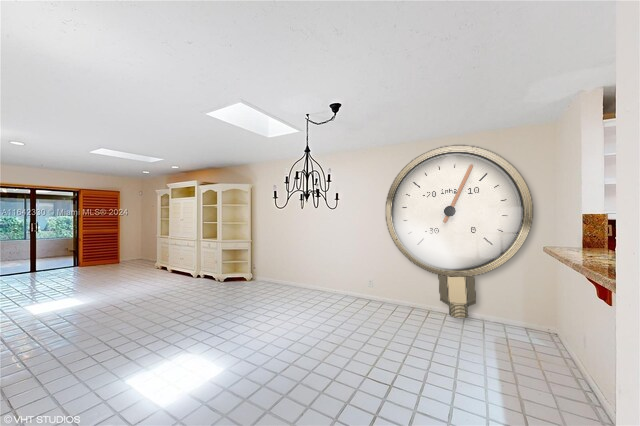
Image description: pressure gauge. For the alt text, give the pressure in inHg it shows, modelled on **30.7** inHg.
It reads **-12** inHg
